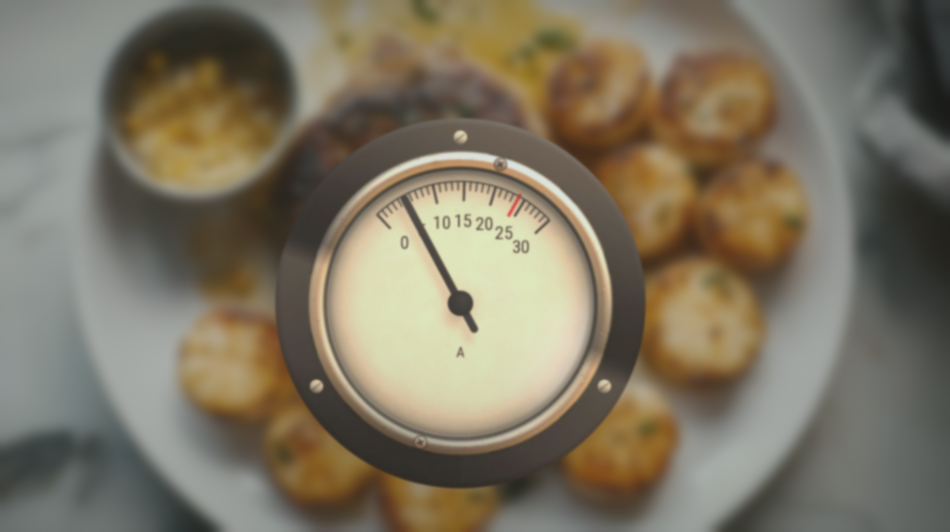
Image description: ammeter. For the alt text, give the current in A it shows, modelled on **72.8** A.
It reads **5** A
